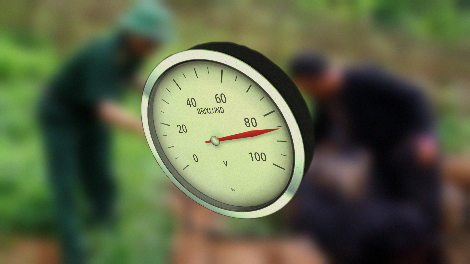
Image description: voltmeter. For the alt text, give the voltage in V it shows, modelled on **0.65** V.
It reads **85** V
